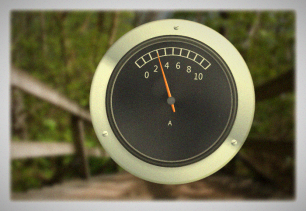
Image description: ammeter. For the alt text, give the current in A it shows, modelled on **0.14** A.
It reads **3** A
